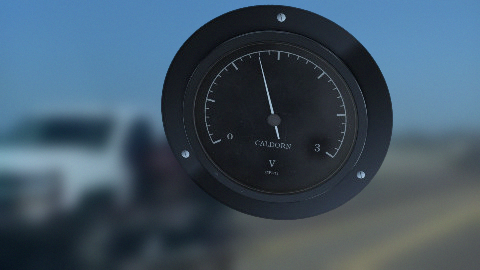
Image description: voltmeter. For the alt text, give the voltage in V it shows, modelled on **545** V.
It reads **1.3** V
